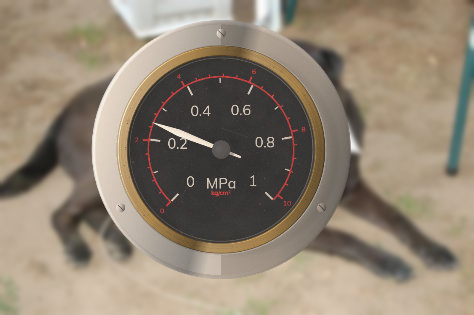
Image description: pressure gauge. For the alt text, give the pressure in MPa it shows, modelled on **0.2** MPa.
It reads **0.25** MPa
